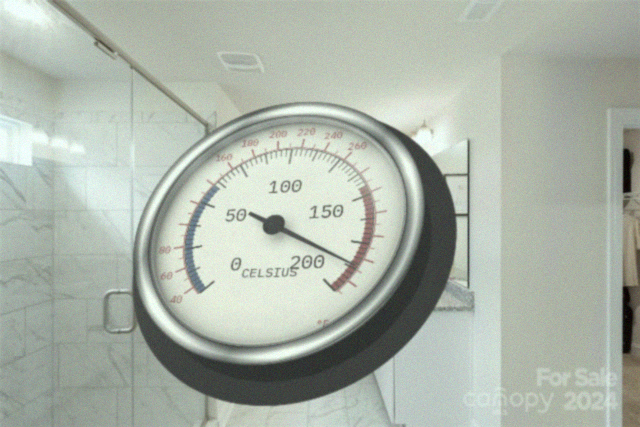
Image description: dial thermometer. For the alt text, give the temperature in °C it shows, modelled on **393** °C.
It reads **187.5** °C
